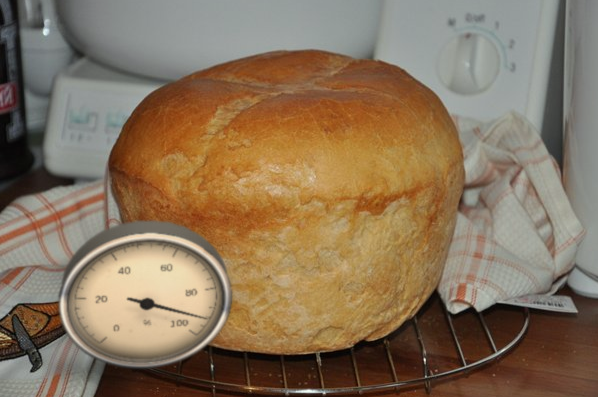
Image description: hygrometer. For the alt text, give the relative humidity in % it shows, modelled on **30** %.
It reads **92** %
